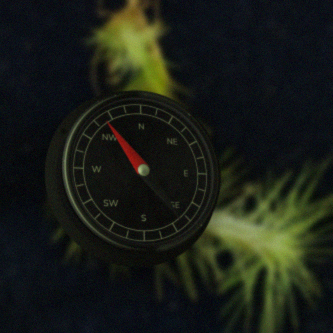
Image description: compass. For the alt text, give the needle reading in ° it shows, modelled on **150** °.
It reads **322.5** °
